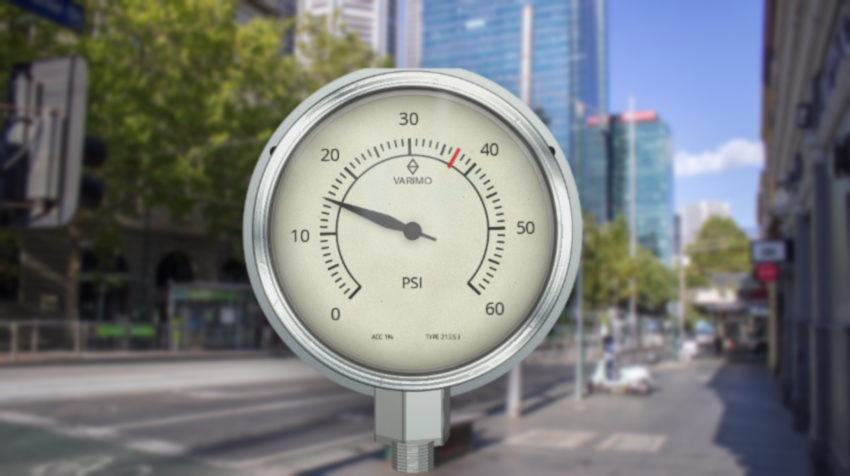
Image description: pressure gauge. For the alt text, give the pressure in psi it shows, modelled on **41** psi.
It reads **15** psi
